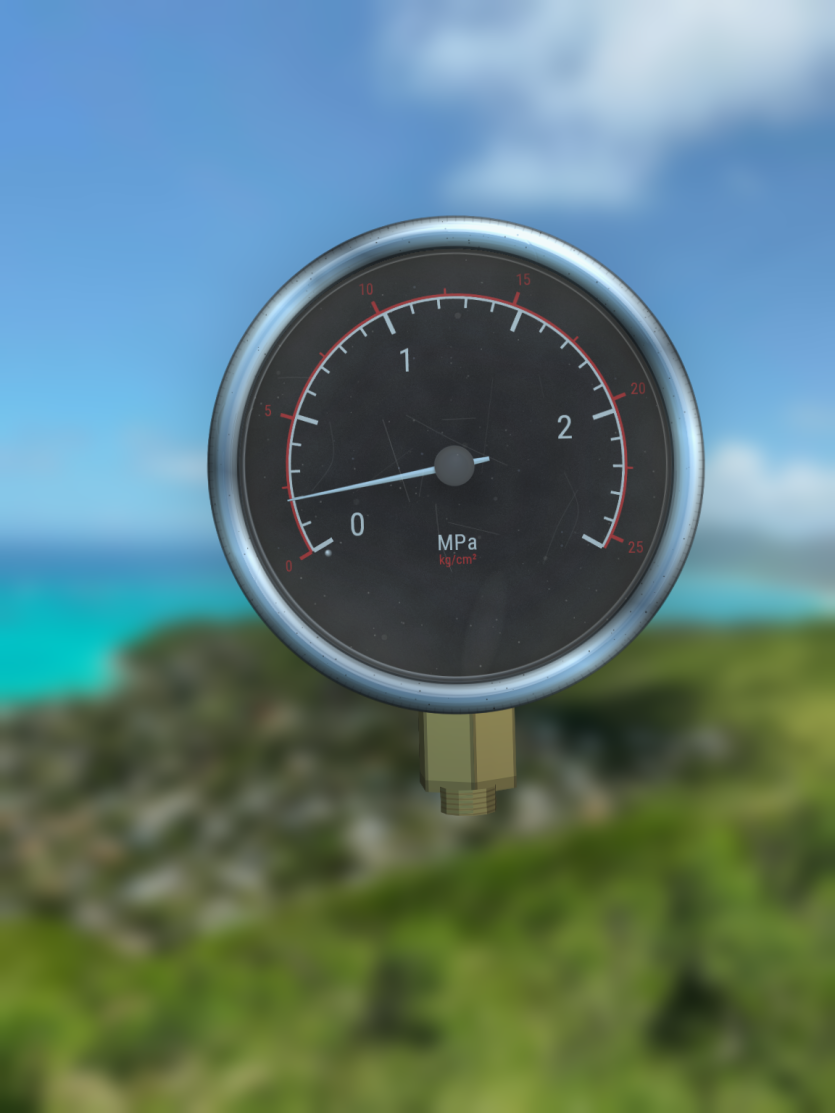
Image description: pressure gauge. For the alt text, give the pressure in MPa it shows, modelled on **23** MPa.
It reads **0.2** MPa
